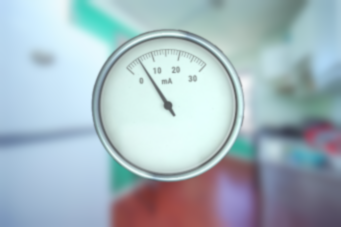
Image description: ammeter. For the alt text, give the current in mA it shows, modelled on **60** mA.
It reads **5** mA
